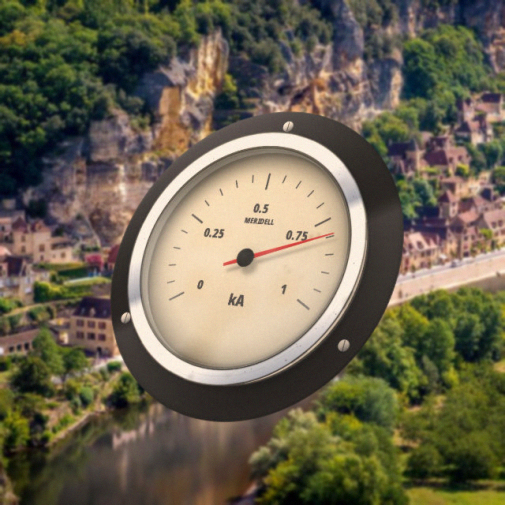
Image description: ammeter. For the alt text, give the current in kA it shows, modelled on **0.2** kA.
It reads **0.8** kA
